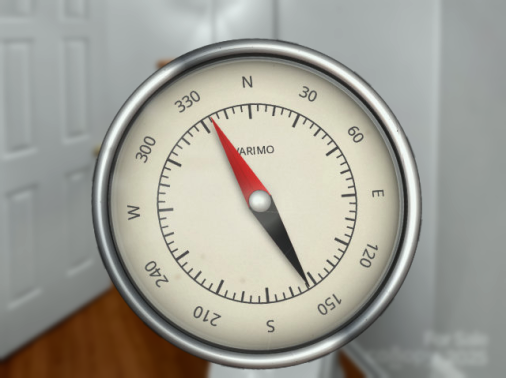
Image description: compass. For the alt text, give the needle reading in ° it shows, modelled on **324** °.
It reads **335** °
